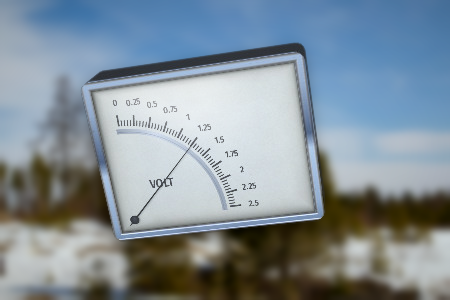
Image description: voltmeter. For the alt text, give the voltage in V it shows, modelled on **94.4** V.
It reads **1.25** V
